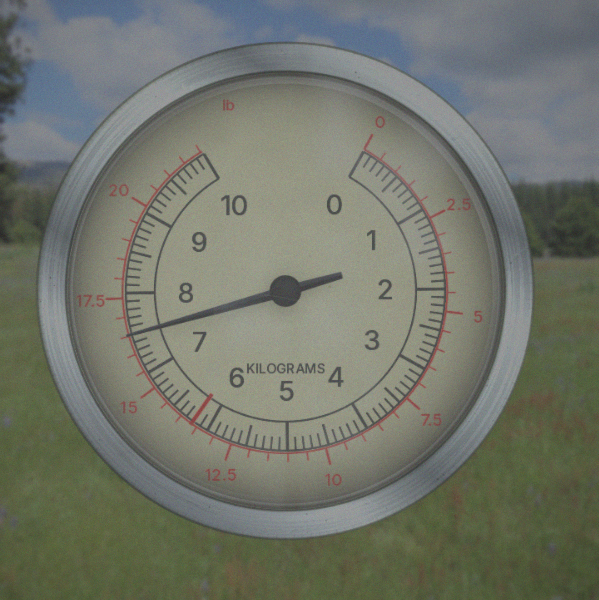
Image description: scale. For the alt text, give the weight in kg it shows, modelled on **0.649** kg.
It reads **7.5** kg
